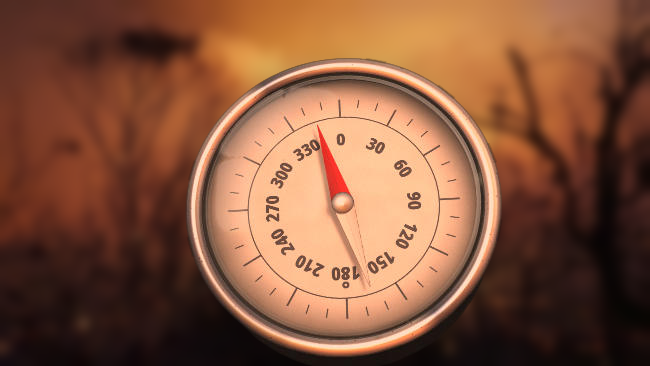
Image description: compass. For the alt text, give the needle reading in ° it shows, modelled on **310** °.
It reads **345** °
